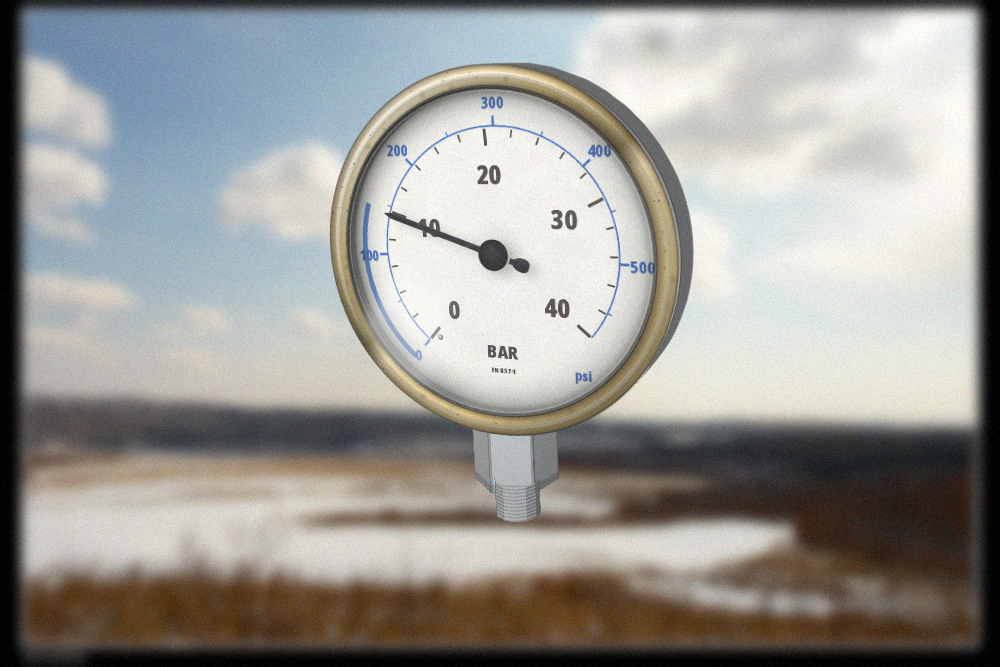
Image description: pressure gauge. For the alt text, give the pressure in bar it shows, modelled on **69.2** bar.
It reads **10** bar
